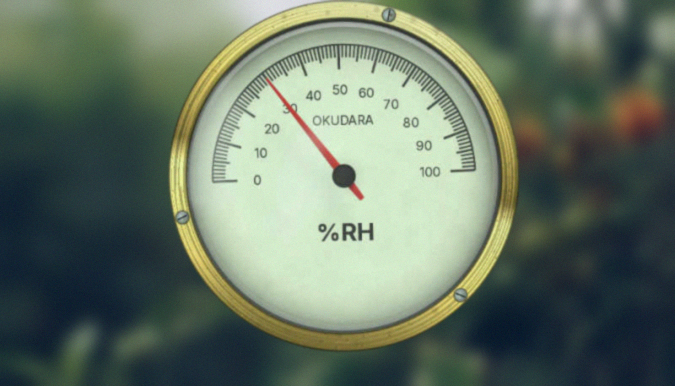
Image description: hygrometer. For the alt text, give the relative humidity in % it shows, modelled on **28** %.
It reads **30** %
